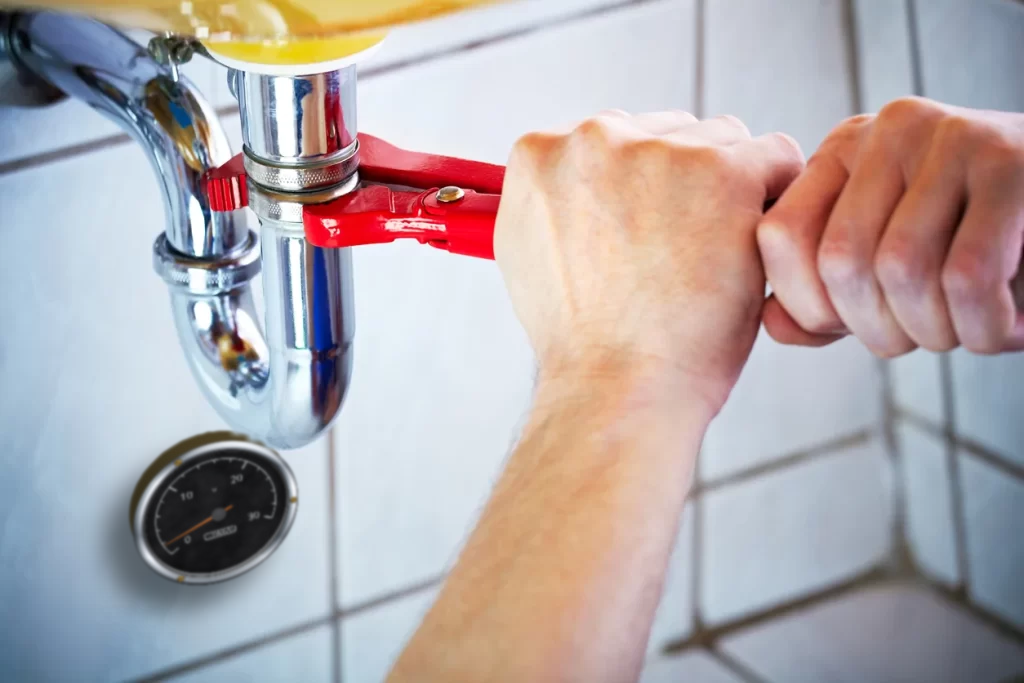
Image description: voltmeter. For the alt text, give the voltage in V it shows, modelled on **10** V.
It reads **2** V
